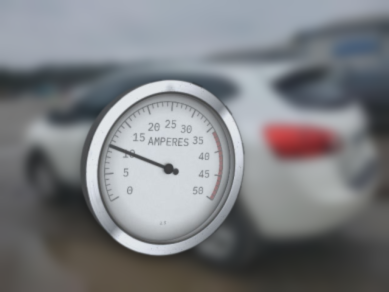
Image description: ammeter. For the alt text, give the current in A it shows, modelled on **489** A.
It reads **10** A
